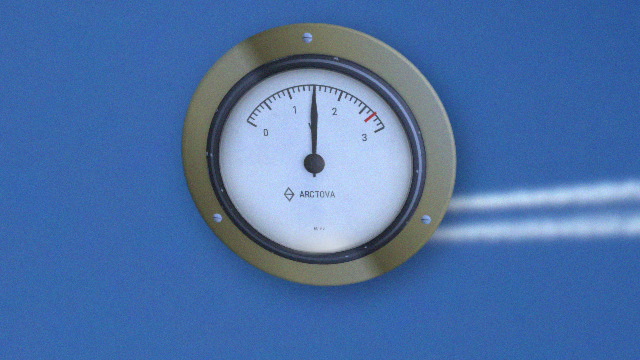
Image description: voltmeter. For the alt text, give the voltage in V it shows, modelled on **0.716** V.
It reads **1.5** V
